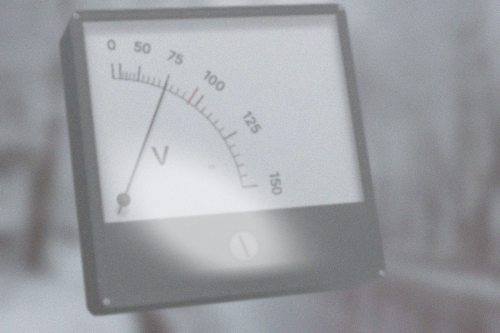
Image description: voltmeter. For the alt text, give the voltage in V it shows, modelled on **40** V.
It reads **75** V
